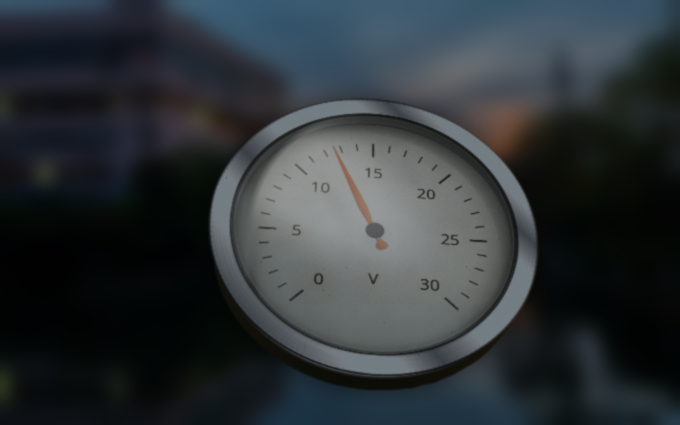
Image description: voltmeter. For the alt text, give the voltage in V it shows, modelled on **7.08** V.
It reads **12.5** V
